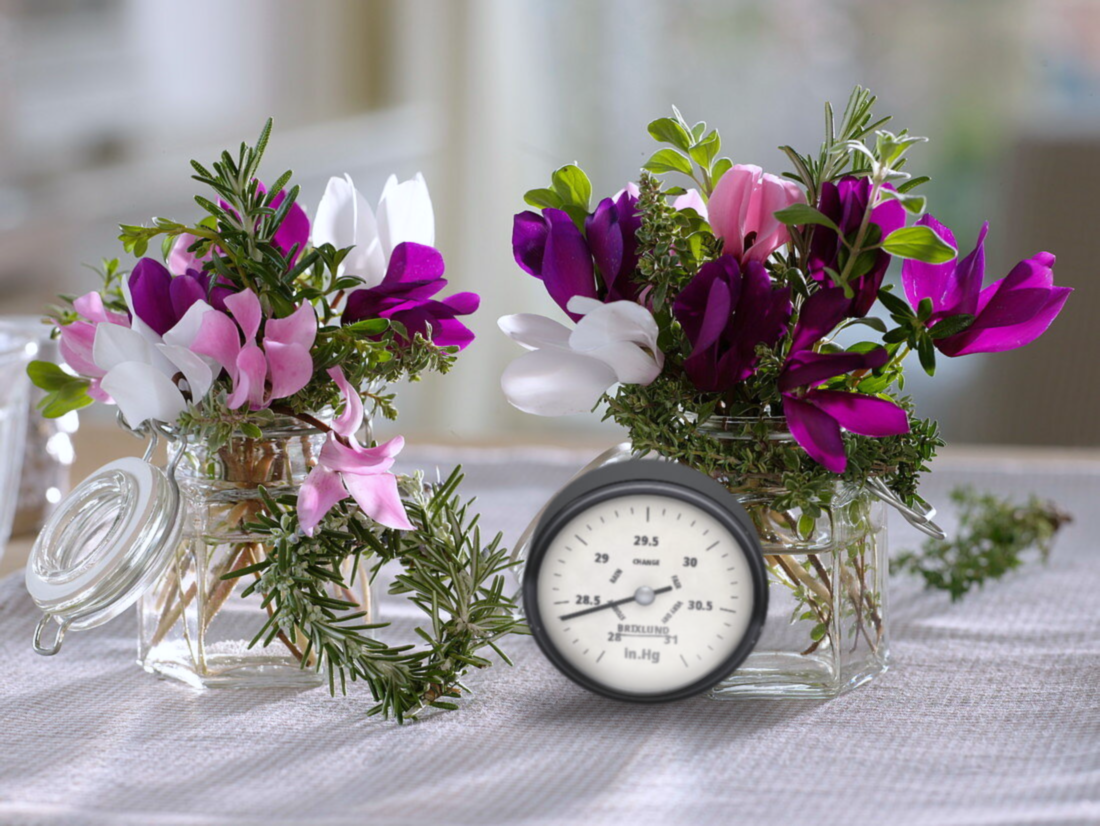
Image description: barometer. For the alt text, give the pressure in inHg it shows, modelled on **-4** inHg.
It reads **28.4** inHg
